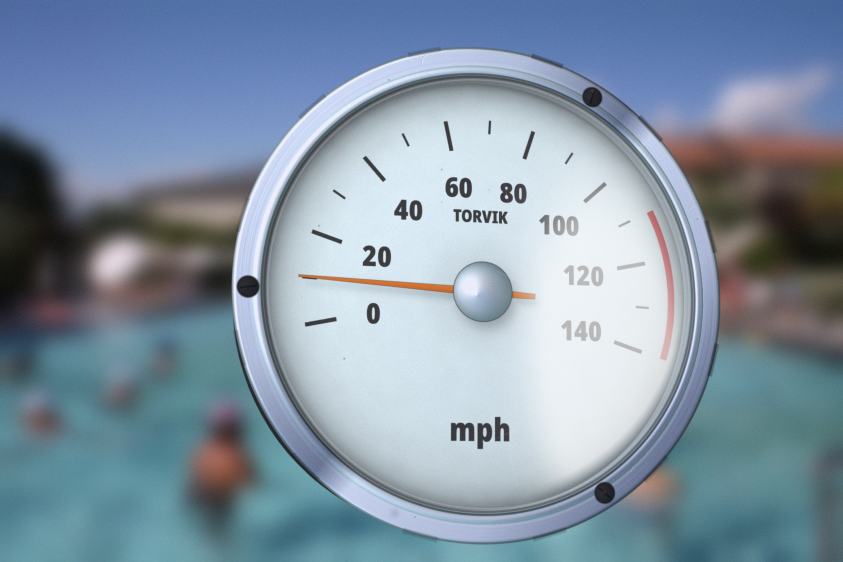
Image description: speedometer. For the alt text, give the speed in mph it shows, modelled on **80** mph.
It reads **10** mph
